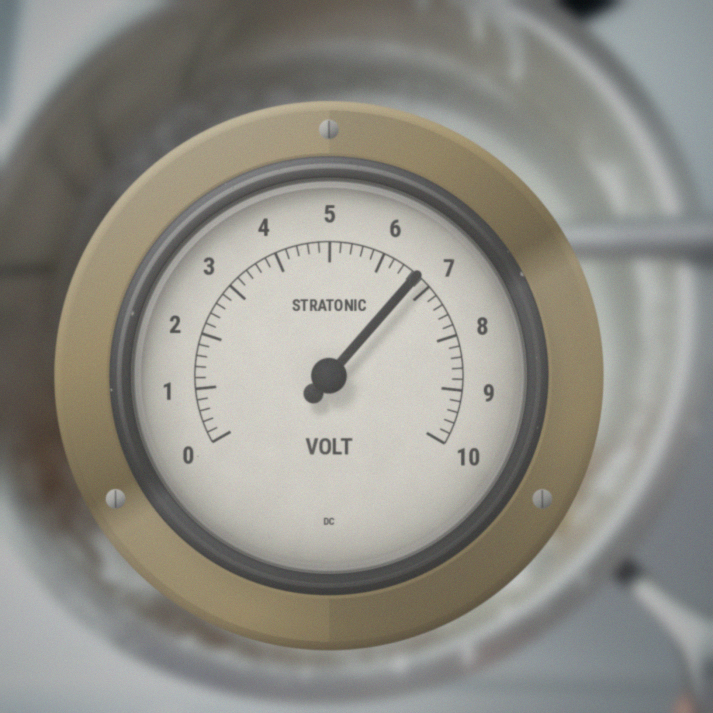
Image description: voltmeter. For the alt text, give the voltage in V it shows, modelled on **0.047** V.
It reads **6.7** V
